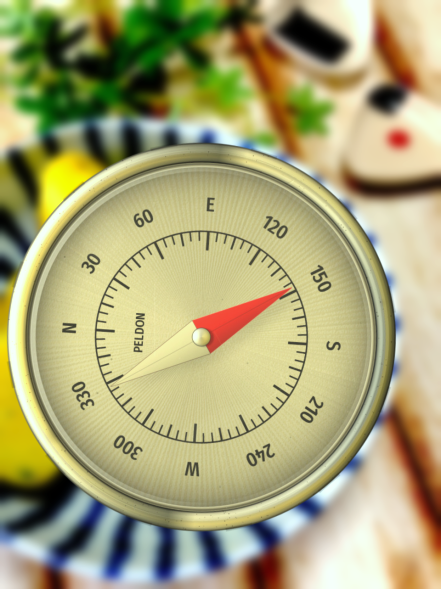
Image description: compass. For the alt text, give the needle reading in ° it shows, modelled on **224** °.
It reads **147.5** °
